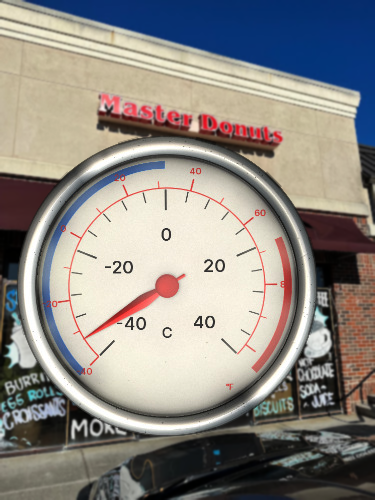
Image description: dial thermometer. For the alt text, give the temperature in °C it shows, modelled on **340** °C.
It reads **-36** °C
